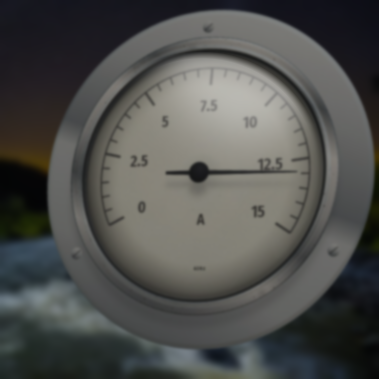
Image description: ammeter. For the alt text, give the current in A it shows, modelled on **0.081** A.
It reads **13** A
